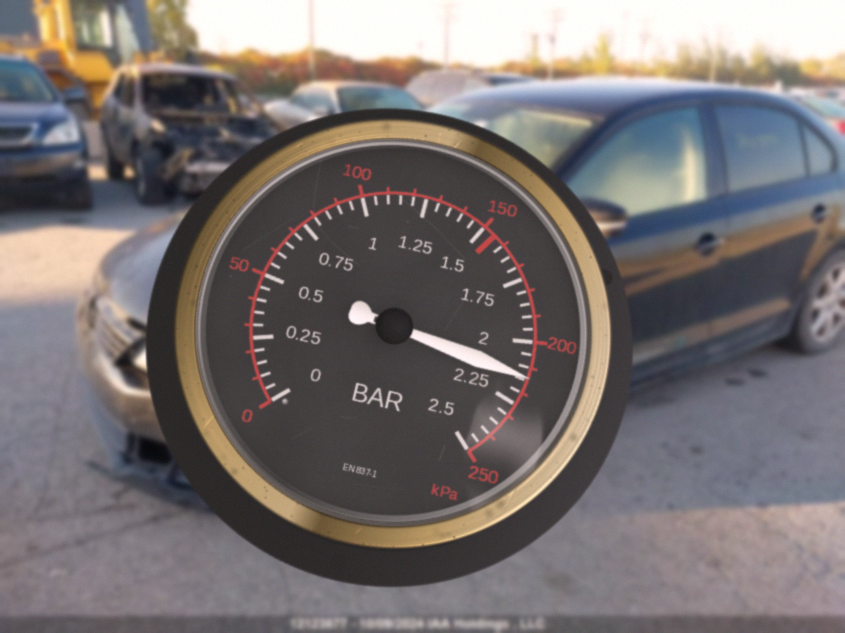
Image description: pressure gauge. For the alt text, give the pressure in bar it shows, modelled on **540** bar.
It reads **2.15** bar
